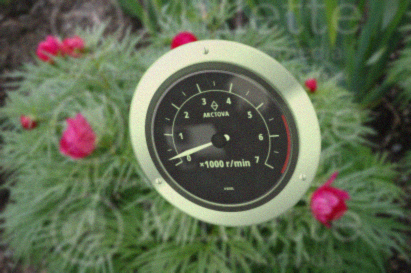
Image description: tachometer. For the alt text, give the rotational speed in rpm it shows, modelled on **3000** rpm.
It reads **250** rpm
